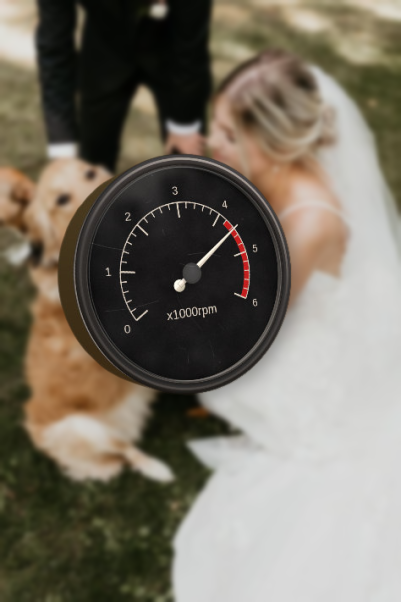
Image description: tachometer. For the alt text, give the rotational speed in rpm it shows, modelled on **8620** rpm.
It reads **4400** rpm
